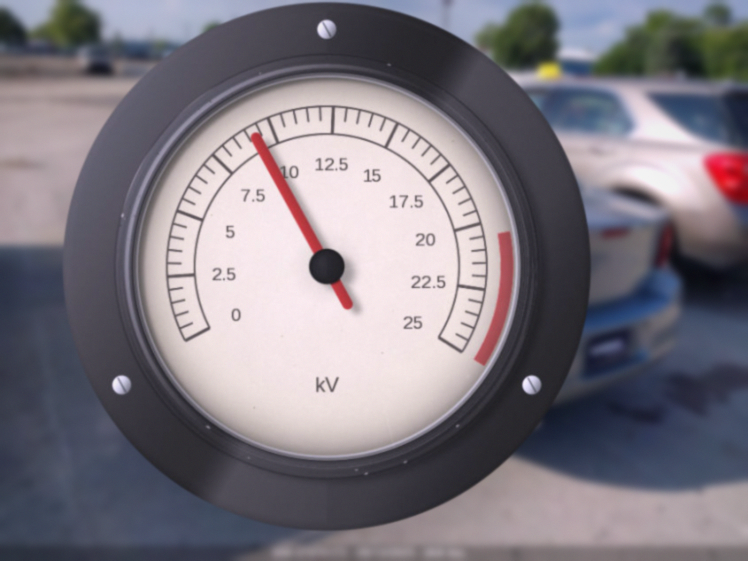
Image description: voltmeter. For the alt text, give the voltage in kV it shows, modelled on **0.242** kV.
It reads **9.25** kV
